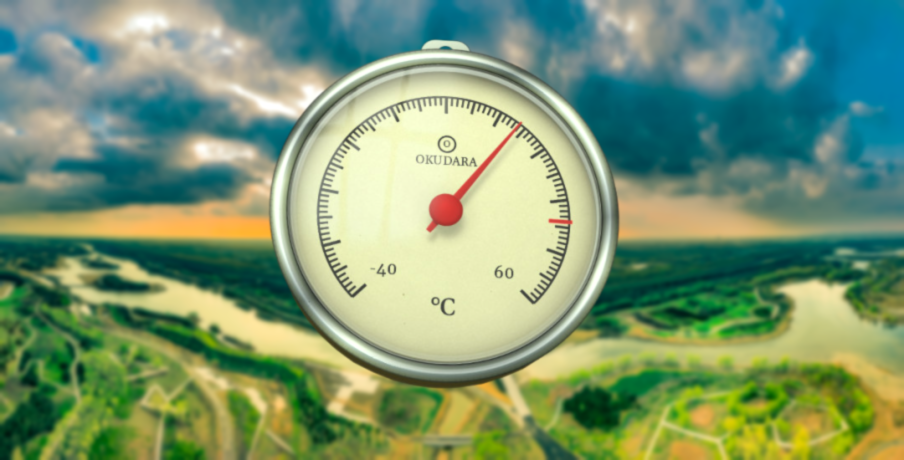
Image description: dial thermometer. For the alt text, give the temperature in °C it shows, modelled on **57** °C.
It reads **24** °C
